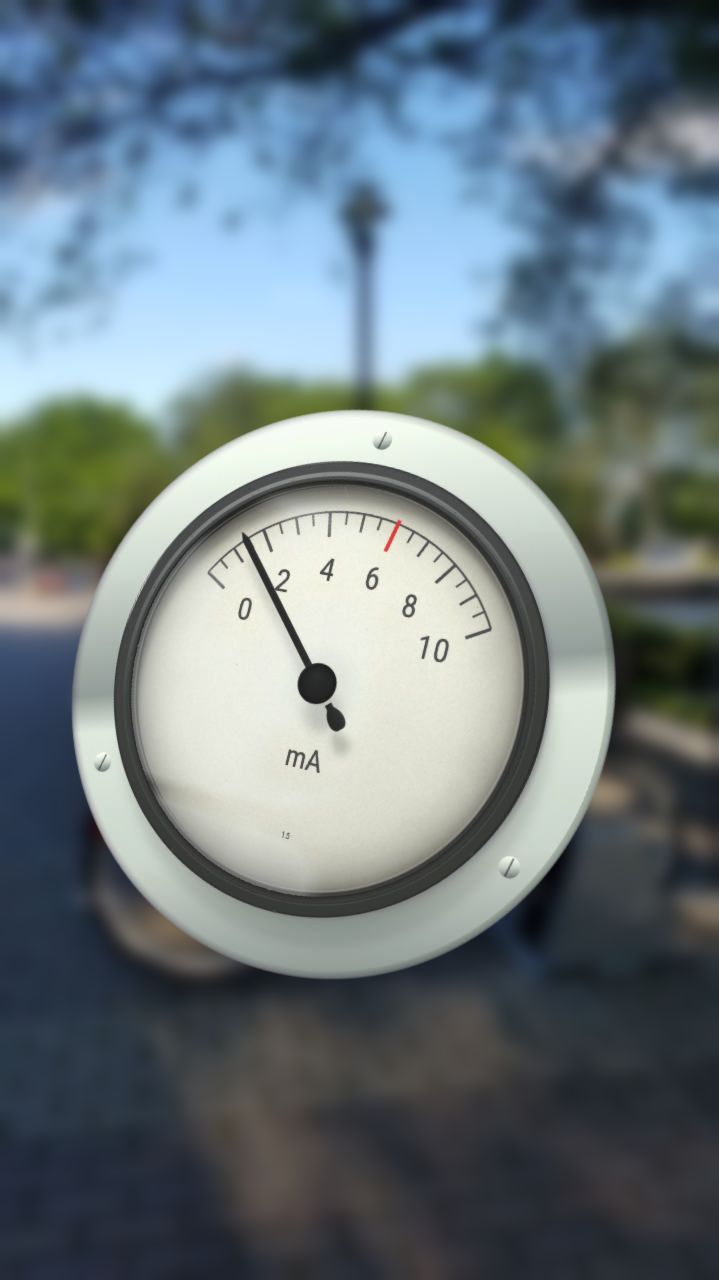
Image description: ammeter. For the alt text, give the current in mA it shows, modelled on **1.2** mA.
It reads **1.5** mA
